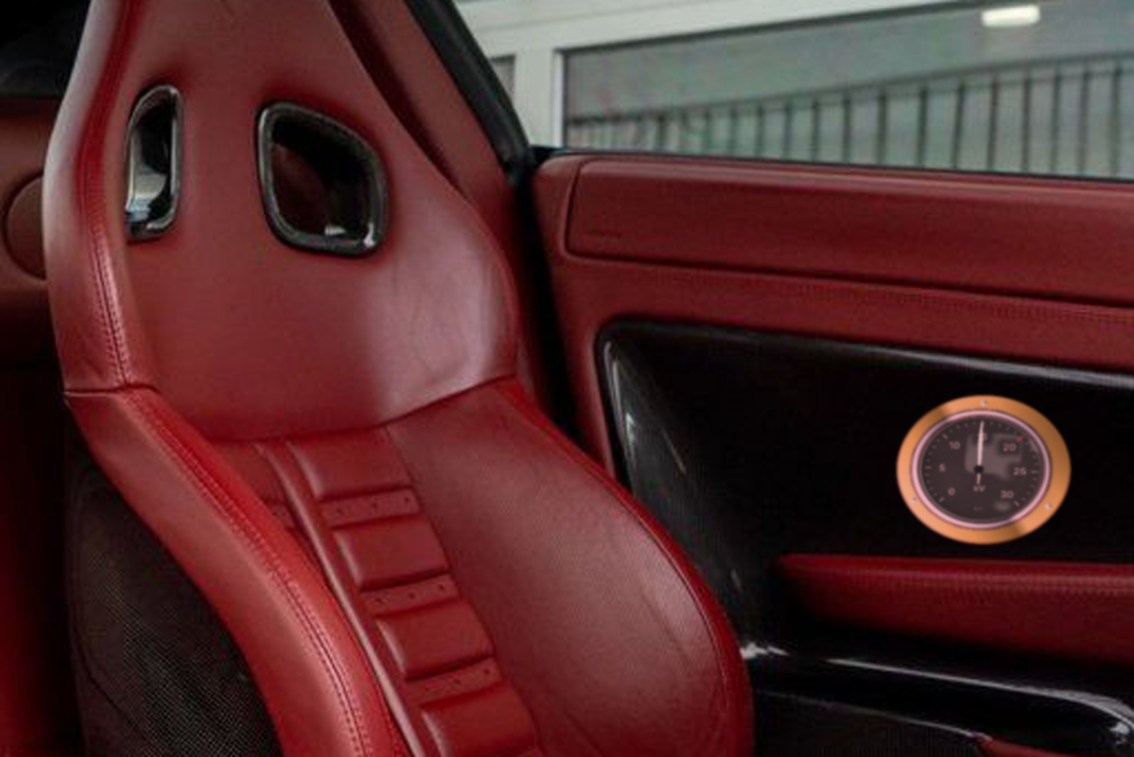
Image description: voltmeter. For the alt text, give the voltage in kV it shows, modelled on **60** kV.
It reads **15** kV
